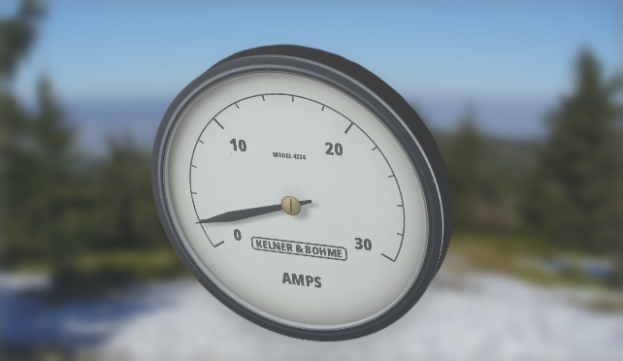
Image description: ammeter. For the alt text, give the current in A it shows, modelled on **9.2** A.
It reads **2** A
